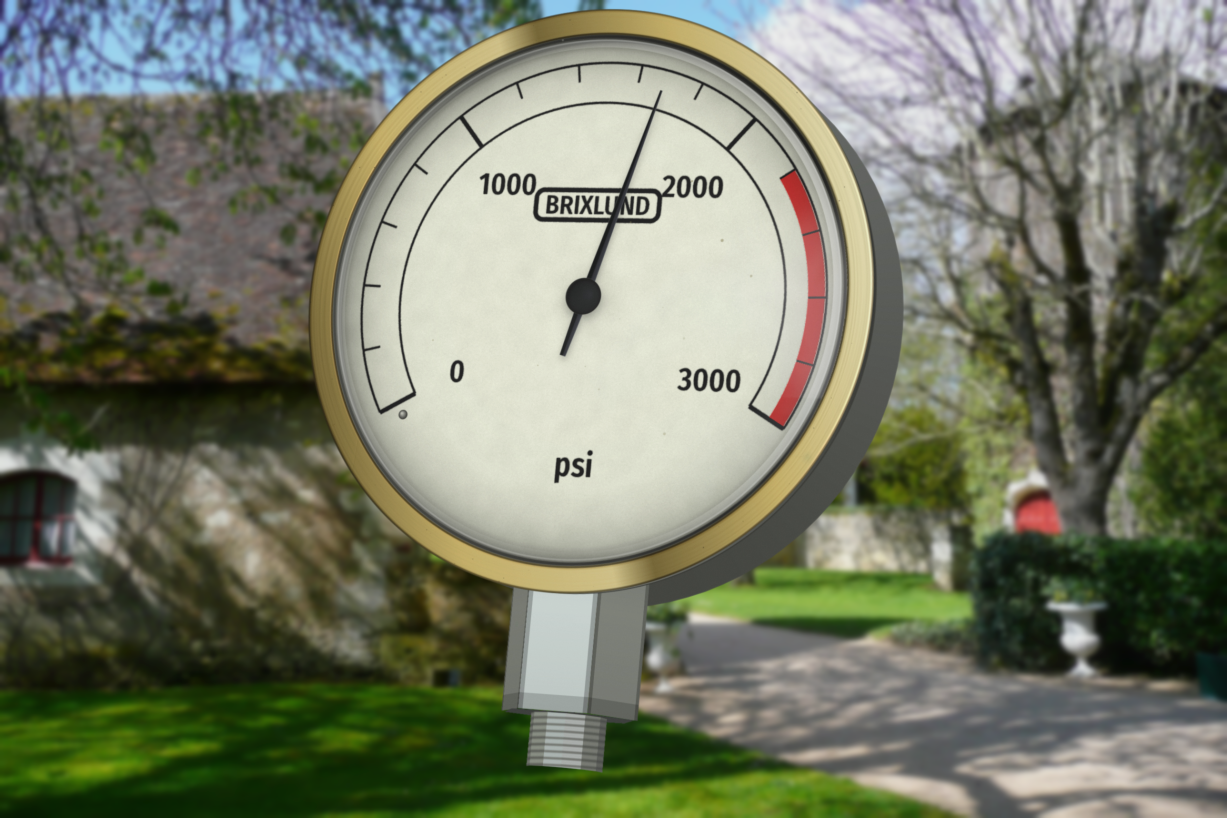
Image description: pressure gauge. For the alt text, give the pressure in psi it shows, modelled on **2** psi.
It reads **1700** psi
